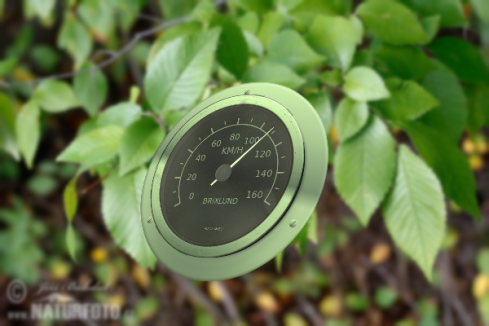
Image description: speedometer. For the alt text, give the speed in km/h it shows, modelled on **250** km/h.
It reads **110** km/h
